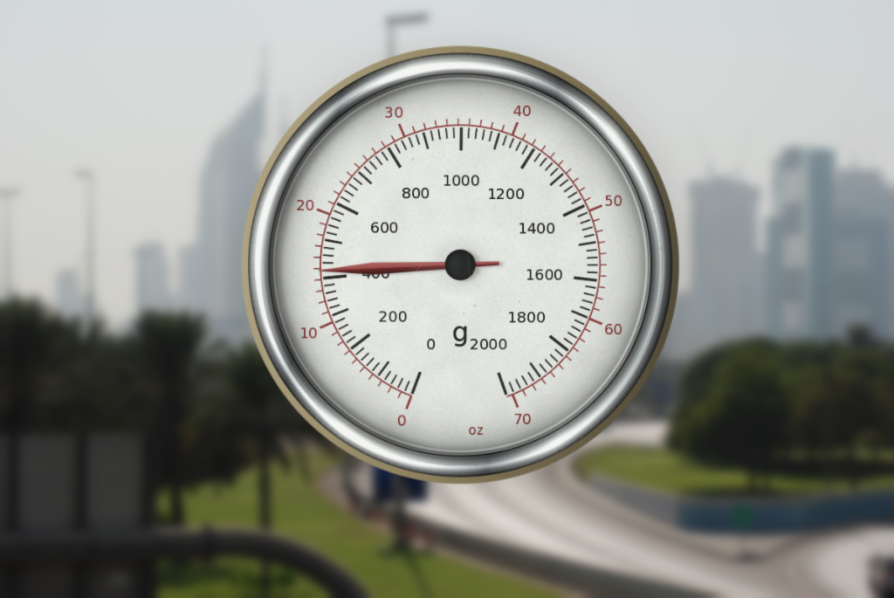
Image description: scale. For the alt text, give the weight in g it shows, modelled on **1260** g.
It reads **420** g
